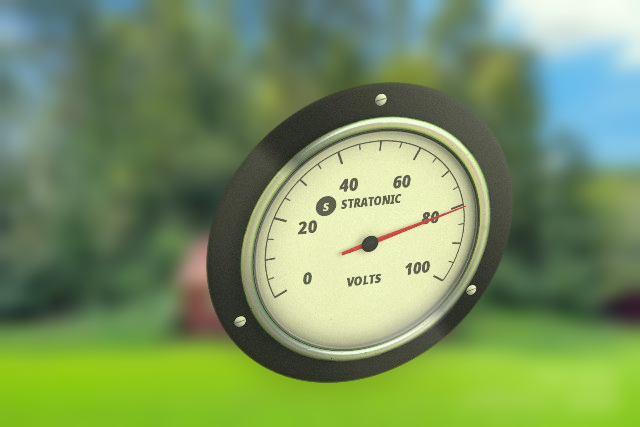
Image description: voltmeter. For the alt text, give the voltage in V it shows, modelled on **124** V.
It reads **80** V
